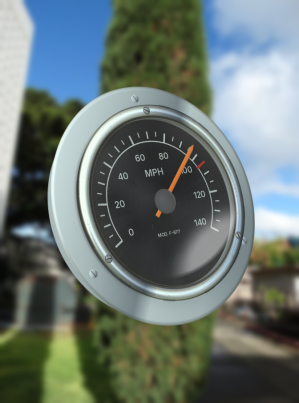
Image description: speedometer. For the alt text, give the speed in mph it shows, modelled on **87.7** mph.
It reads **95** mph
